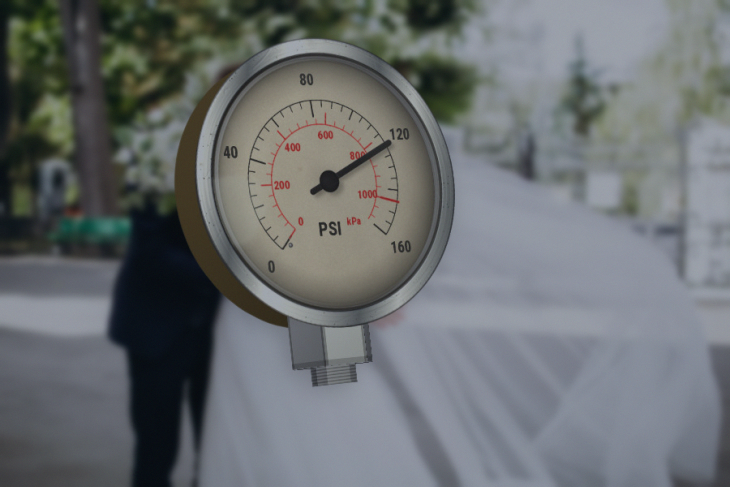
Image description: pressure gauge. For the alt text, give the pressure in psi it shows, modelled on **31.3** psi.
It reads **120** psi
